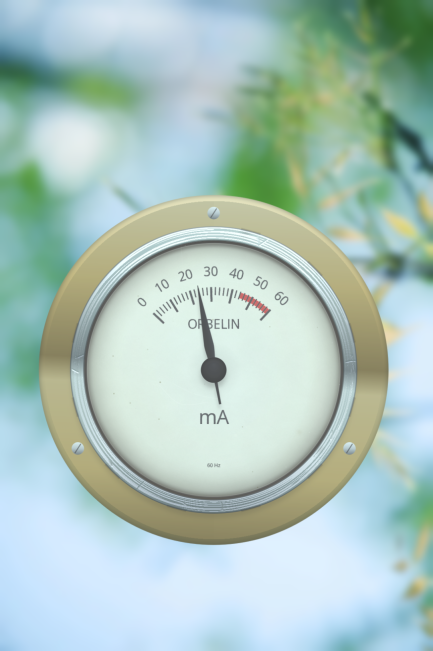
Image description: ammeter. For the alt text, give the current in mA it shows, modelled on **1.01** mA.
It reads **24** mA
